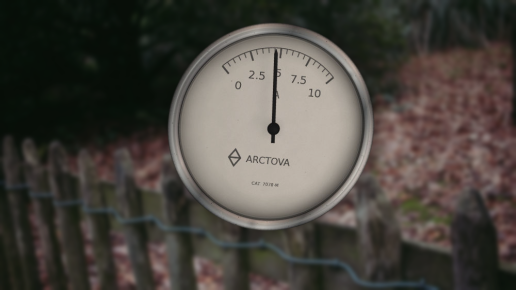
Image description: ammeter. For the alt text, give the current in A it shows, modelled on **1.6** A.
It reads **4.5** A
